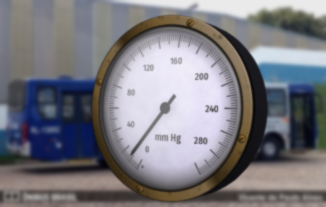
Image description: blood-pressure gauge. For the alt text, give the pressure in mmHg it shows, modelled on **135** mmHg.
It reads **10** mmHg
